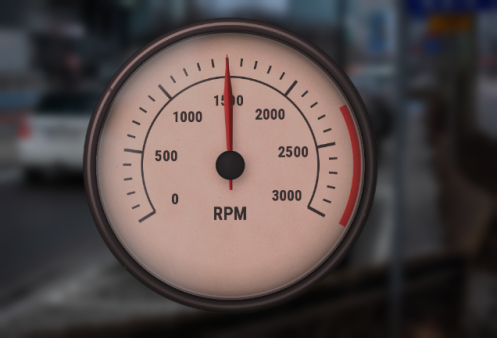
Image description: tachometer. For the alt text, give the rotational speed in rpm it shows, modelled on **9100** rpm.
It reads **1500** rpm
